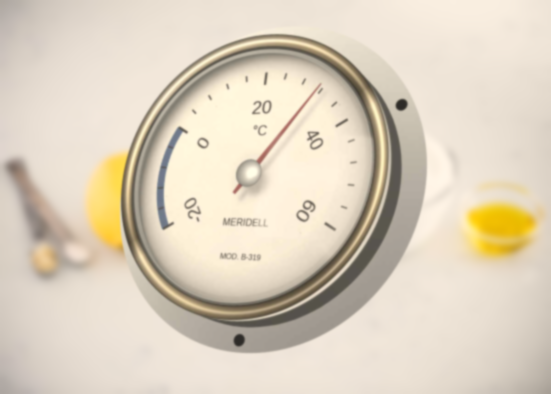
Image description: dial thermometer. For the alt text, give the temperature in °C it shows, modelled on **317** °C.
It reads **32** °C
